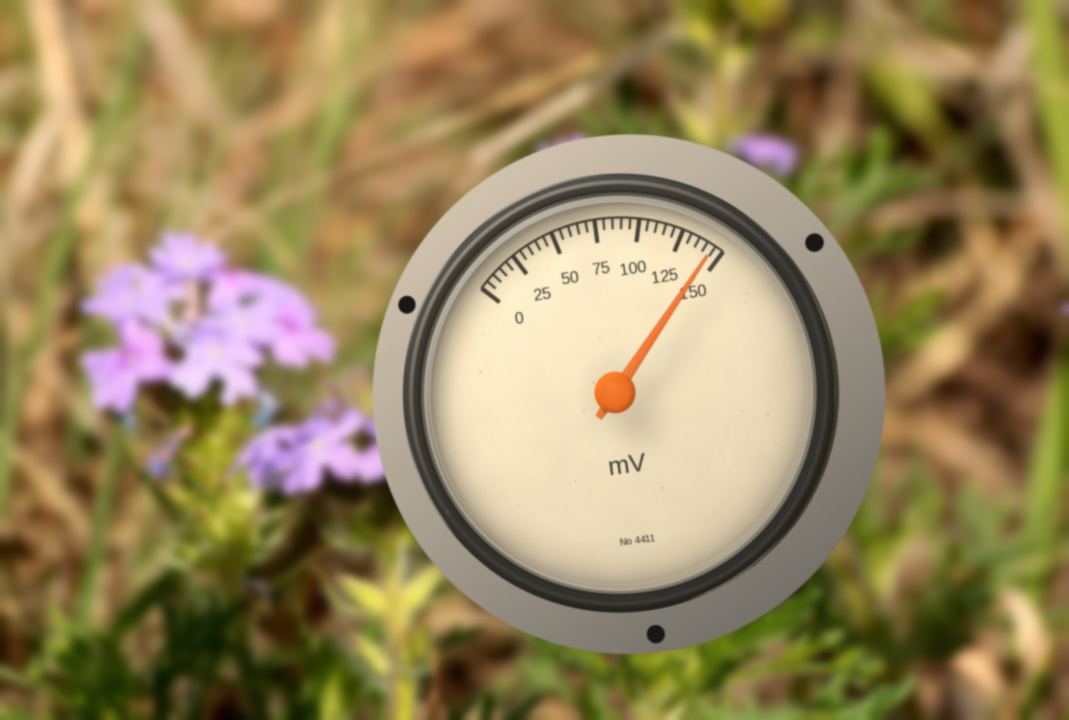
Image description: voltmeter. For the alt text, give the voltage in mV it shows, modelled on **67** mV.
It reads **145** mV
